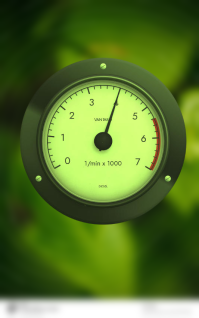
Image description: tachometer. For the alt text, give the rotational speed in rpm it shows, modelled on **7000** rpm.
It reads **4000** rpm
